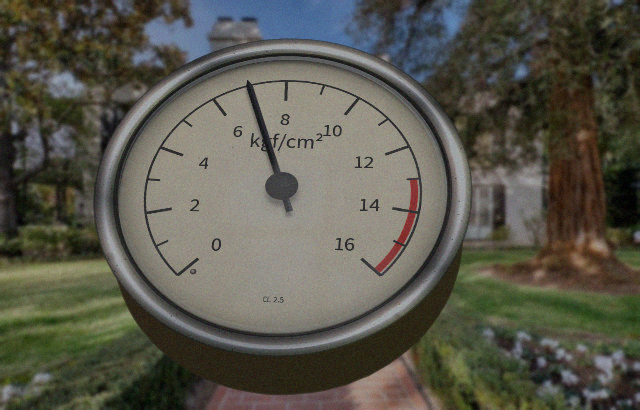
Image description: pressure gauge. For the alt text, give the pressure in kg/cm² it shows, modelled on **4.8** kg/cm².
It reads **7** kg/cm²
